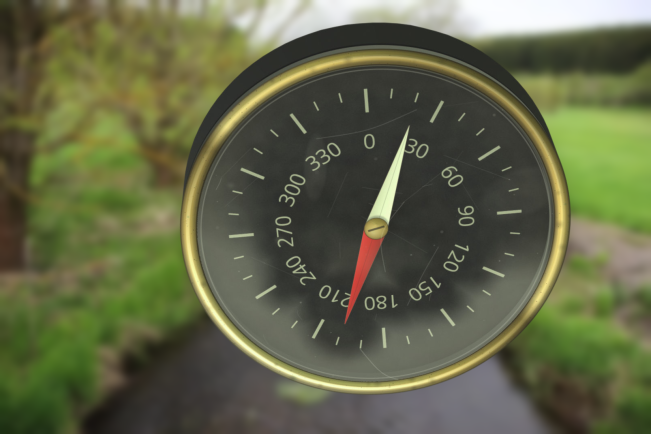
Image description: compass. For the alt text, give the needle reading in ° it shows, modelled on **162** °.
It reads **200** °
